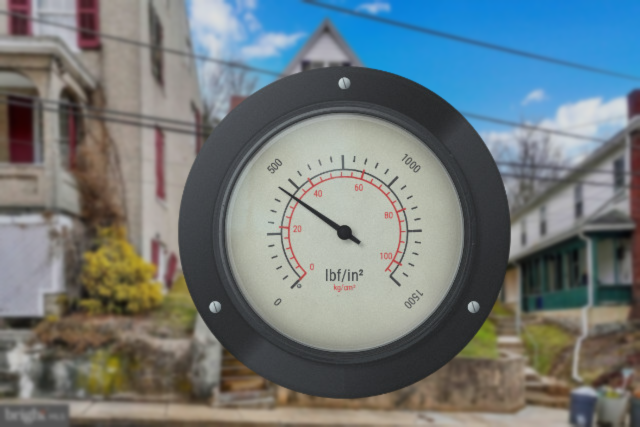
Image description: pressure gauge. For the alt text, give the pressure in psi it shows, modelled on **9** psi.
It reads **450** psi
